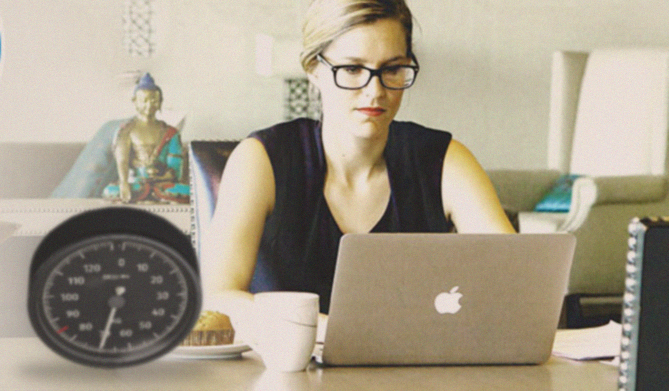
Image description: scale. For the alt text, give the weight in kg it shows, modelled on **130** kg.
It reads **70** kg
